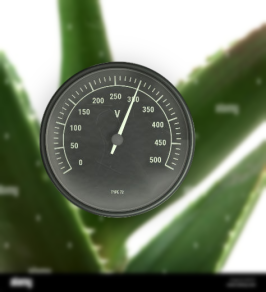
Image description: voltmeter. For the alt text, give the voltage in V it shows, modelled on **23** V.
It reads **300** V
